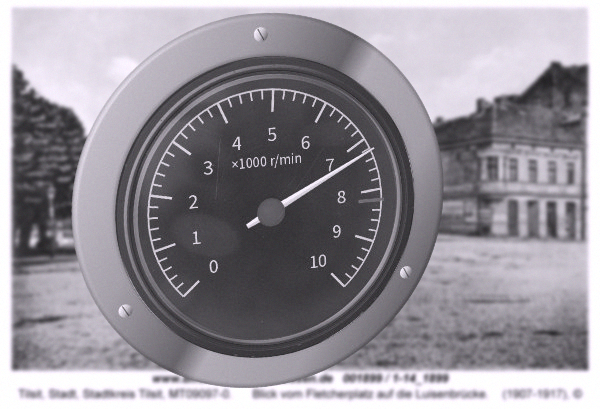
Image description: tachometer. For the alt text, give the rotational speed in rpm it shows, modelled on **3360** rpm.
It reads **7200** rpm
